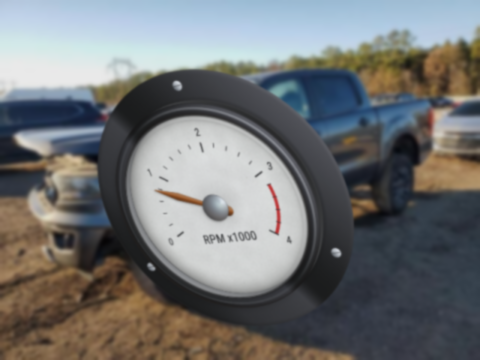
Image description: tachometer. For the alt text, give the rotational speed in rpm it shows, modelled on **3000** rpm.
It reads **800** rpm
